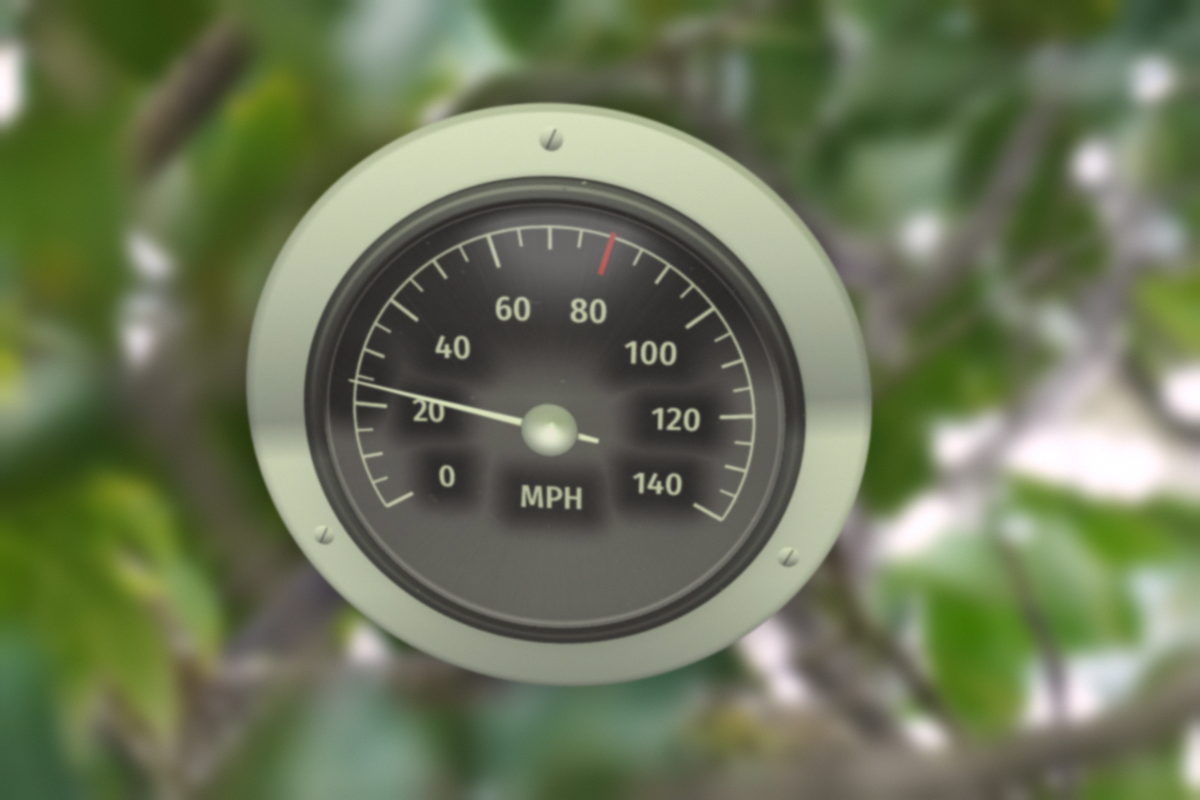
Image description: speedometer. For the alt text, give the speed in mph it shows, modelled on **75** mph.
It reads **25** mph
